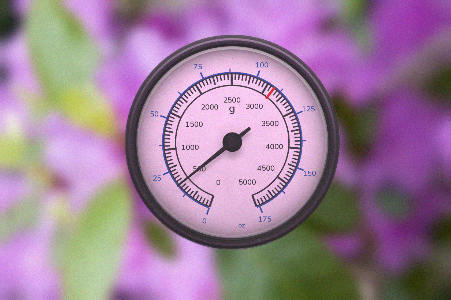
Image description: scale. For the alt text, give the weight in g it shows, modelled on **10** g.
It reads **500** g
